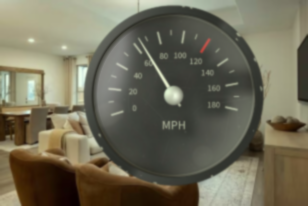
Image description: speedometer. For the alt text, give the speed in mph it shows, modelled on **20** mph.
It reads **65** mph
